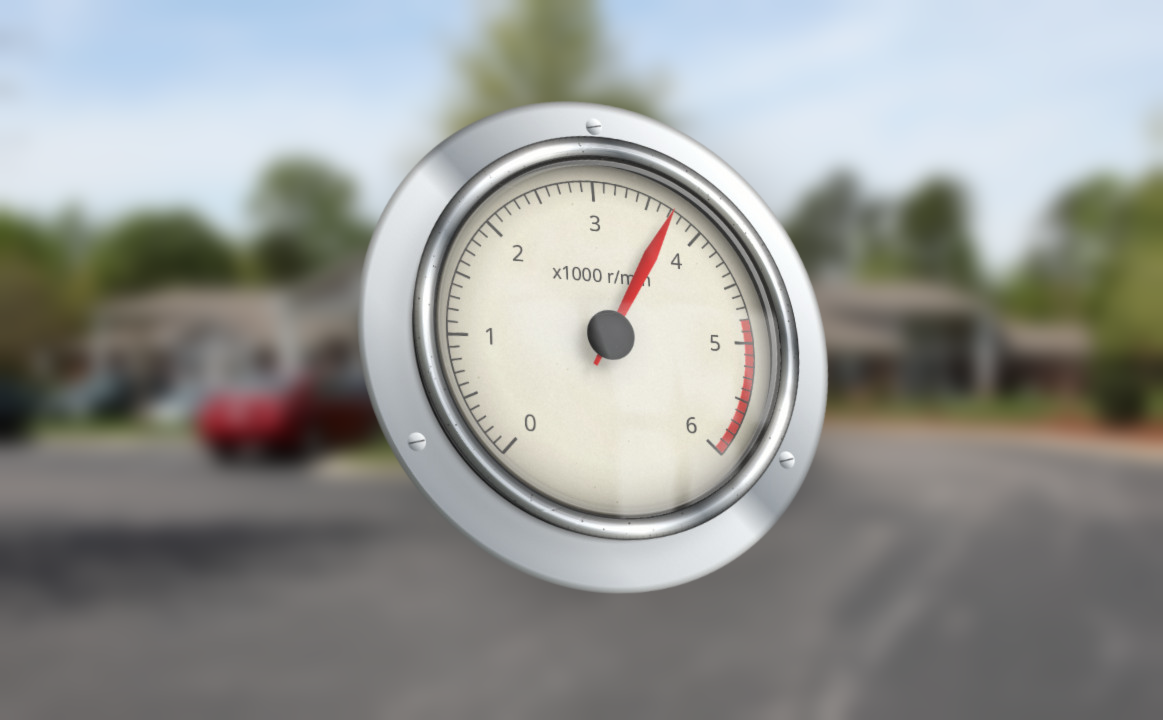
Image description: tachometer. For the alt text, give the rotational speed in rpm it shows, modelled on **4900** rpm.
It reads **3700** rpm
